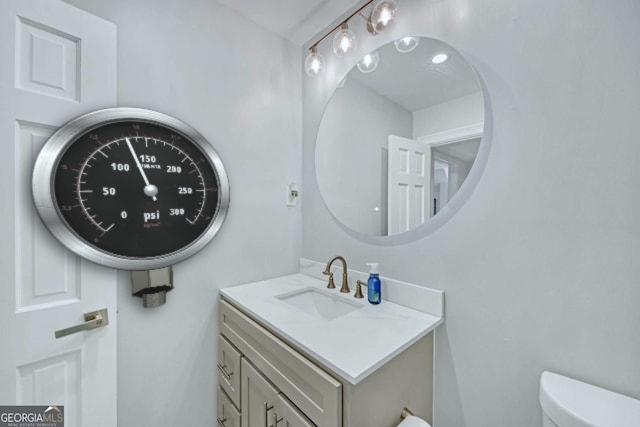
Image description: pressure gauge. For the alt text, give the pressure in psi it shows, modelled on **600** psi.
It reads **130** psi
